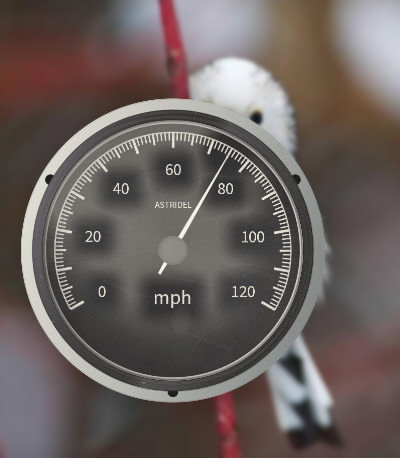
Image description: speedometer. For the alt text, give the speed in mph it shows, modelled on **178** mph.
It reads **75** mph
